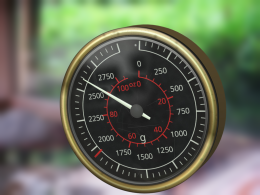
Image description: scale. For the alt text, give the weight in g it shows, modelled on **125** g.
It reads **2600** g
